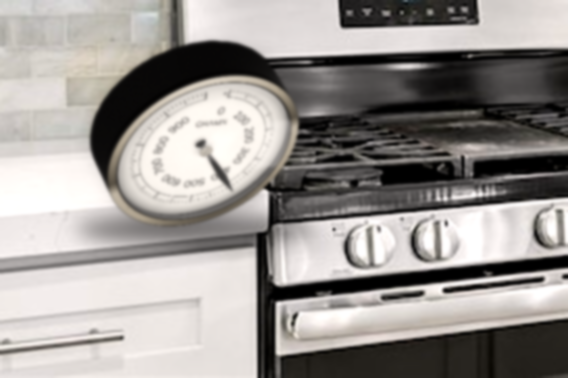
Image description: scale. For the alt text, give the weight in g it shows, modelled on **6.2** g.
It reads **400** g
